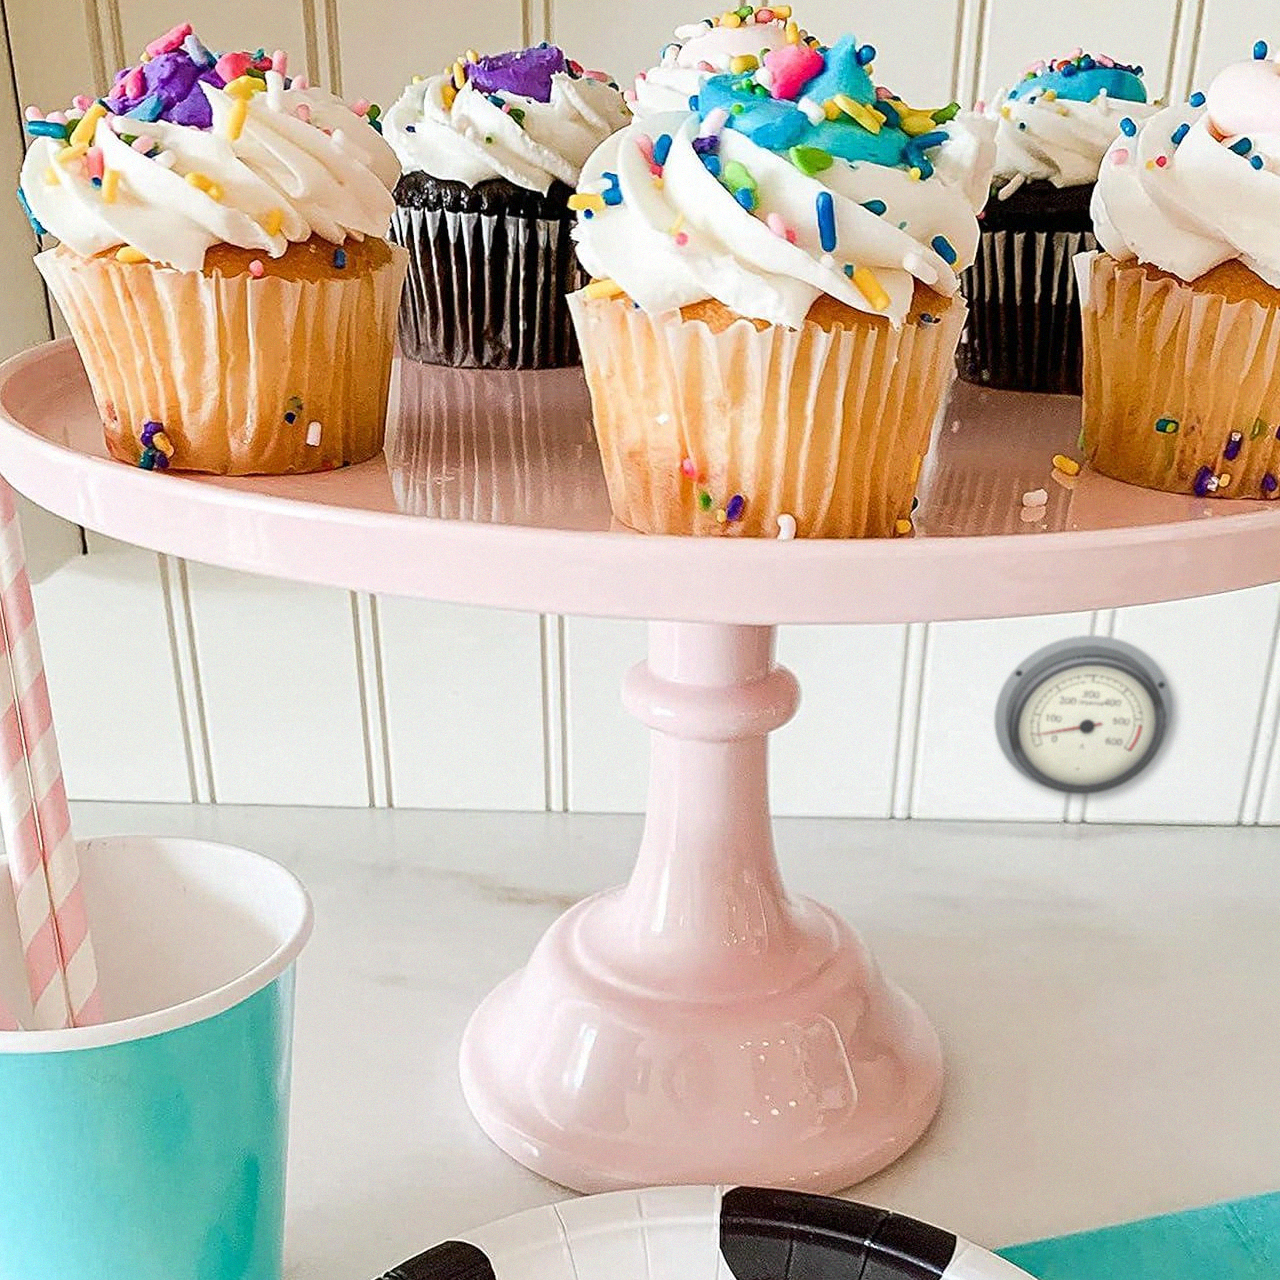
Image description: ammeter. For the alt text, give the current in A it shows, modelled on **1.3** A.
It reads **40** A
